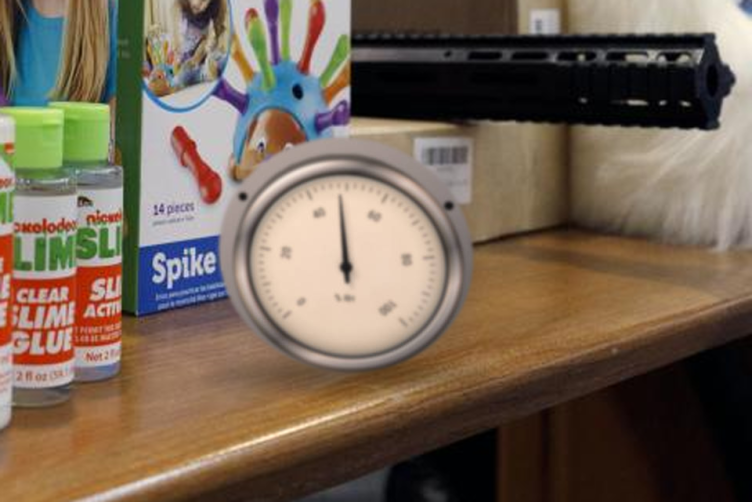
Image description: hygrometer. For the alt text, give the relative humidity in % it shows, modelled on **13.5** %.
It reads **48** %
